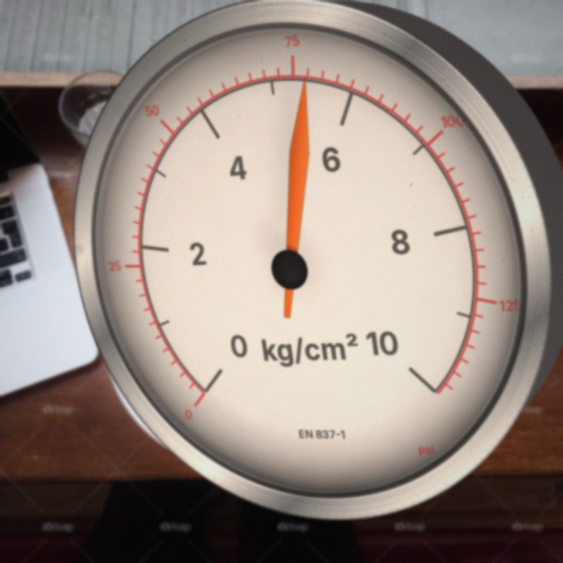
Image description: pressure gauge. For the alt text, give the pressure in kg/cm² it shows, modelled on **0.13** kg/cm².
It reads **5.5** kg/cm²
